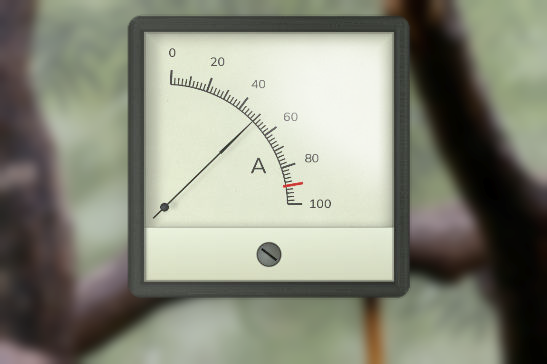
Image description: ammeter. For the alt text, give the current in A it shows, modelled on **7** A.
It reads **50** A
